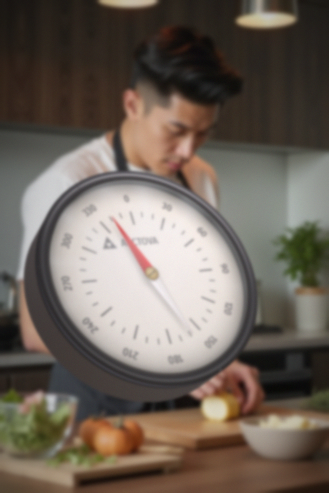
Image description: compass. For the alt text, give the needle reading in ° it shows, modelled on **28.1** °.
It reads **340** °
